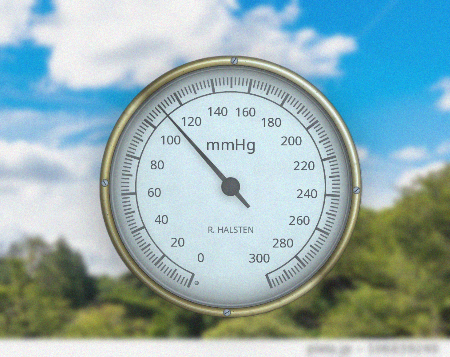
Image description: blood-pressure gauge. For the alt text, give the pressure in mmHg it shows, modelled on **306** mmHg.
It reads **110** mmHg
